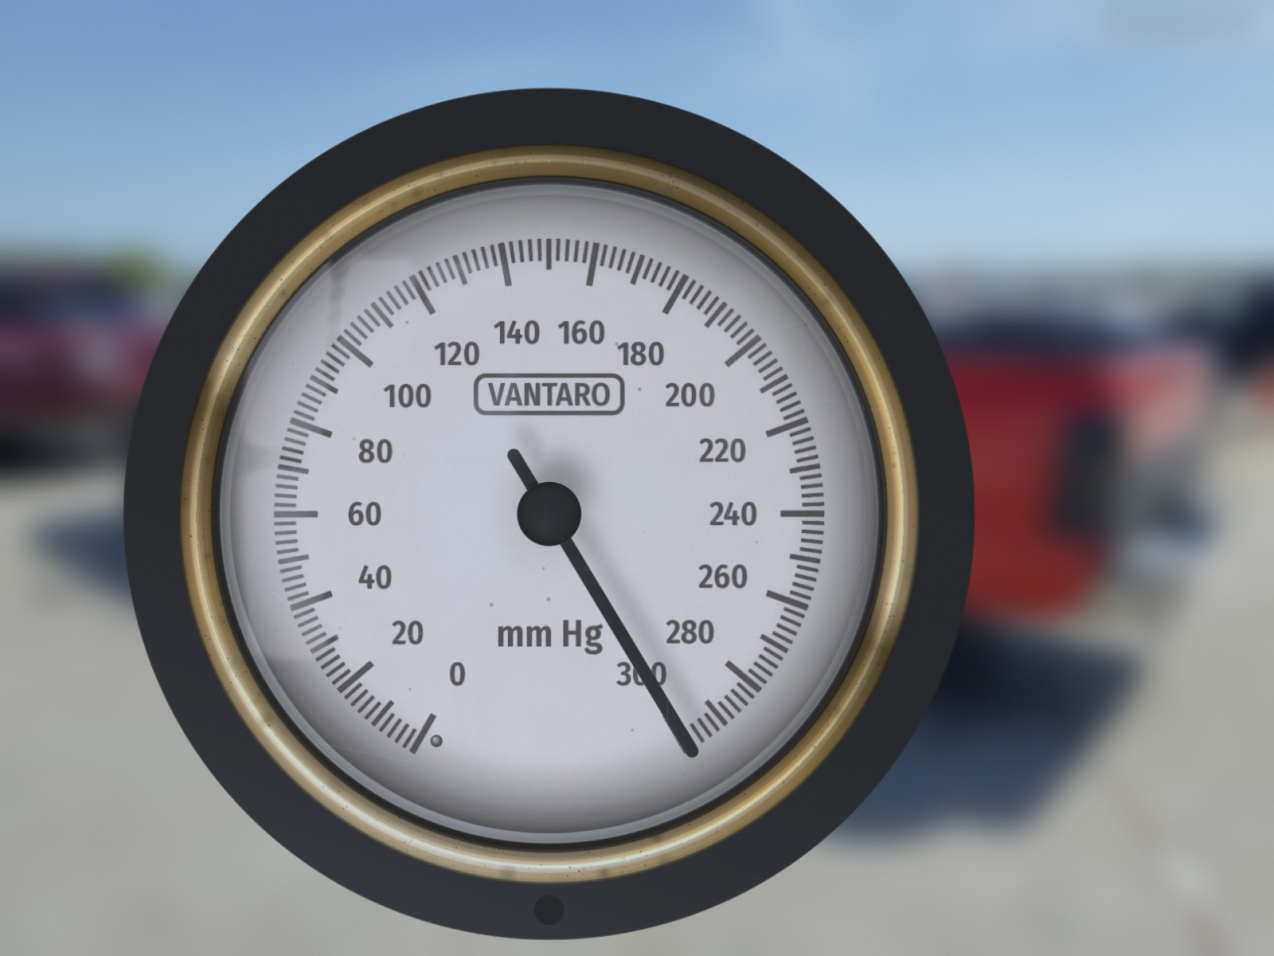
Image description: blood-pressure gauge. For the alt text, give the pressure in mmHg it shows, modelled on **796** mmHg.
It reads **299** mmHg
